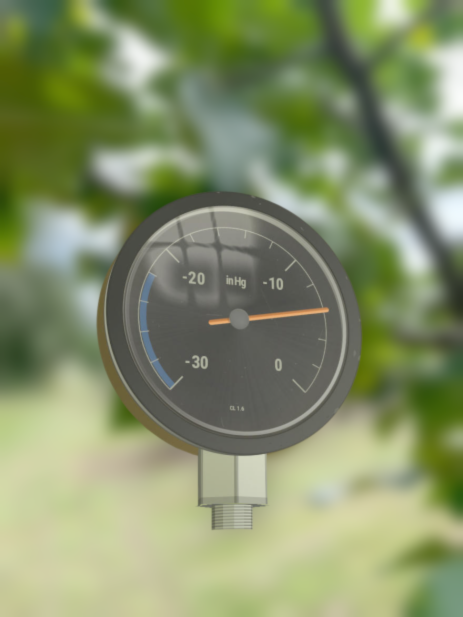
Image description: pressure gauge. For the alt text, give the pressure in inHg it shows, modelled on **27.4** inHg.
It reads **-6** inHg
